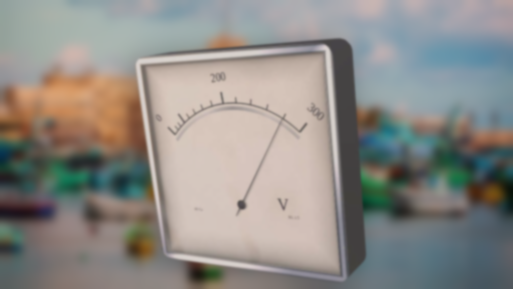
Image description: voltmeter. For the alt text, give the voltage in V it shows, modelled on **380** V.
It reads **280** V
